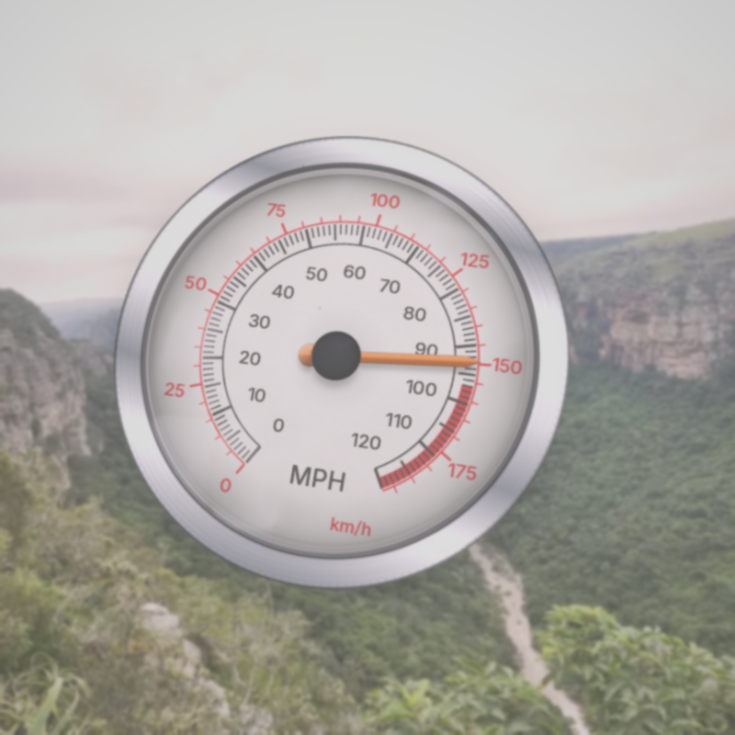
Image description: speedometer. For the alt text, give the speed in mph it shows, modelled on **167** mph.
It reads **93** mph
